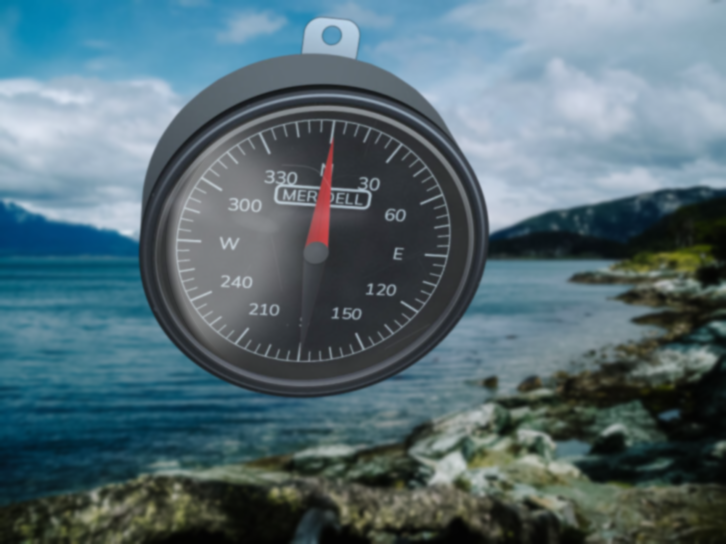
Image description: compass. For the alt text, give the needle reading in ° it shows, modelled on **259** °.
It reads **0** °
